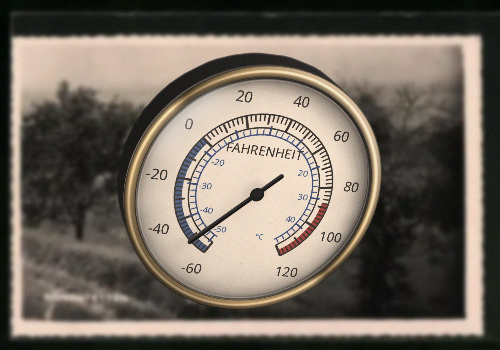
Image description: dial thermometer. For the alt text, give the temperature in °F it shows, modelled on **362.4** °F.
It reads **-50** °F
